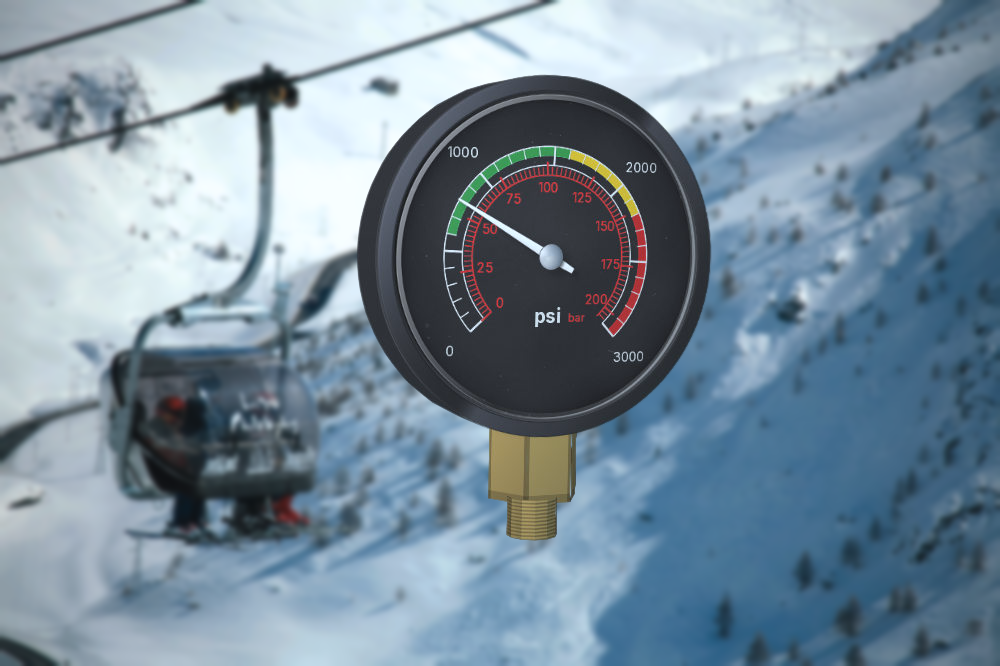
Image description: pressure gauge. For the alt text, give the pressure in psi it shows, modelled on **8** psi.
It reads **800** psi
